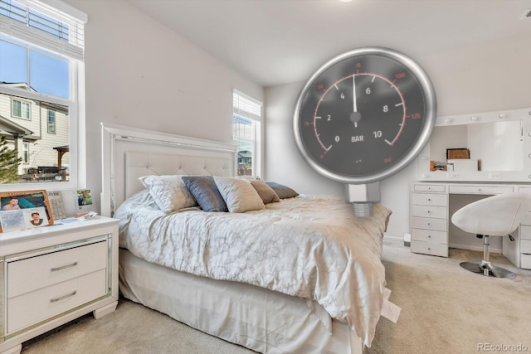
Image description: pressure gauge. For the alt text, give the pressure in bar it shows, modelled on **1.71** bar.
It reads **5** bar
